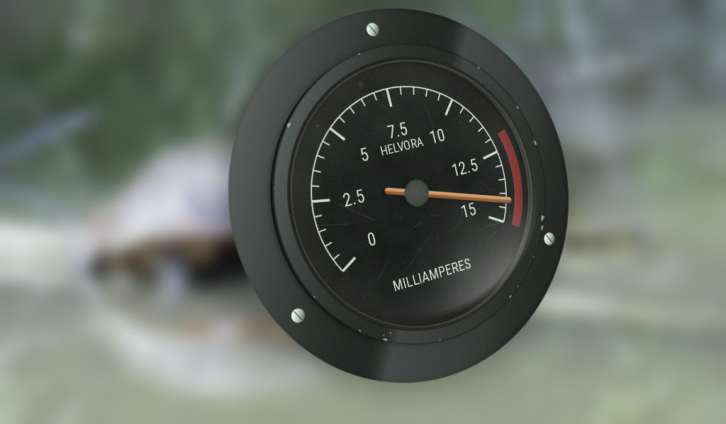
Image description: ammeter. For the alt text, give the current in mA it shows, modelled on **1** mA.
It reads **14.25** mA
